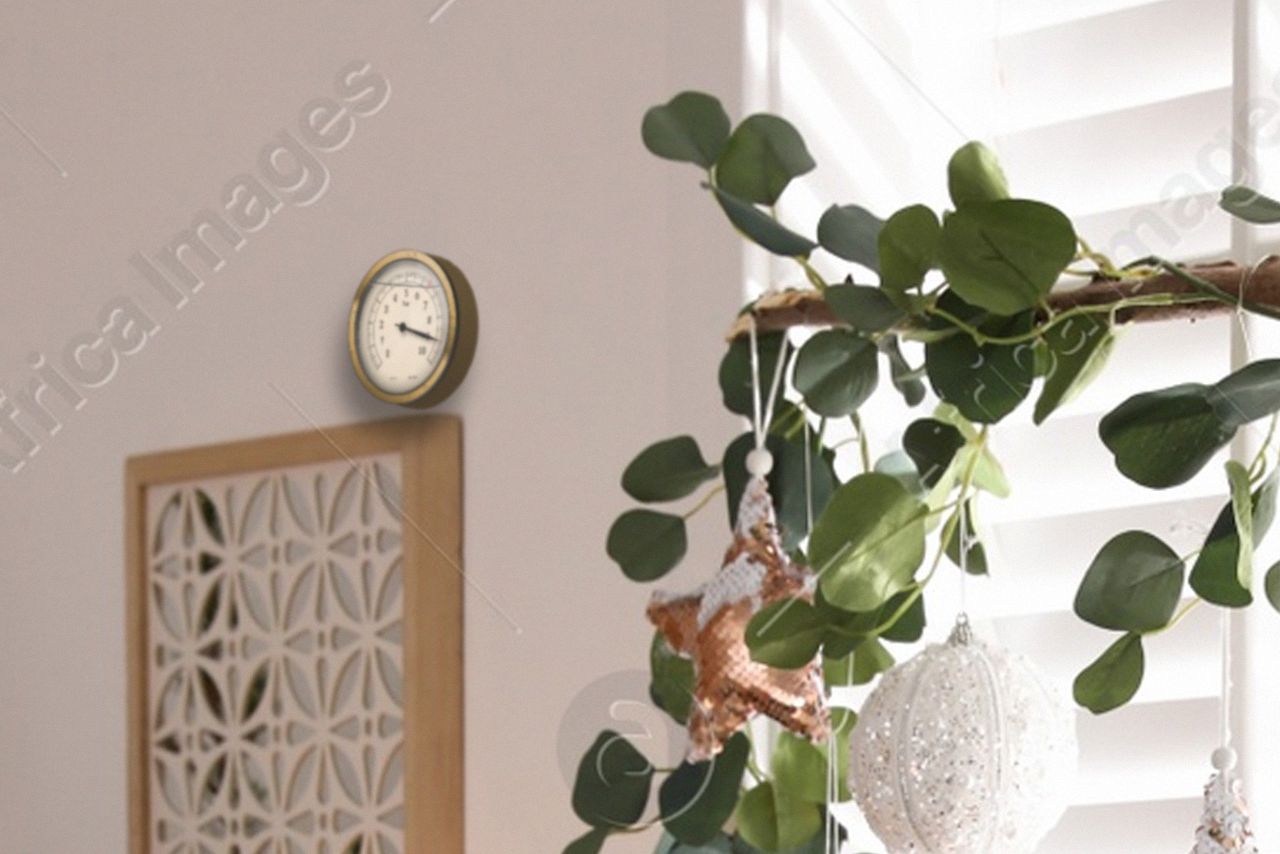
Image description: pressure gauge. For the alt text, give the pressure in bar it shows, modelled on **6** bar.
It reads **9** bar
